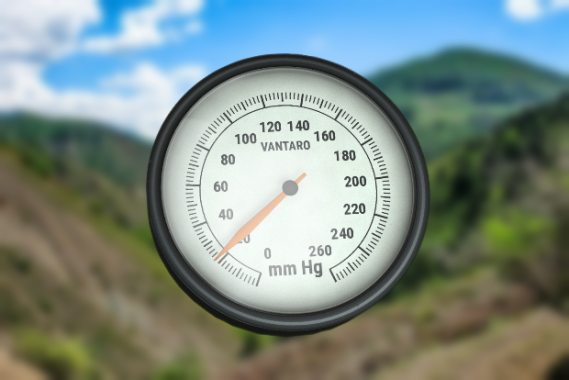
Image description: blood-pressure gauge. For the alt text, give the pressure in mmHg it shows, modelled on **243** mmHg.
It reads **22** mmHg
